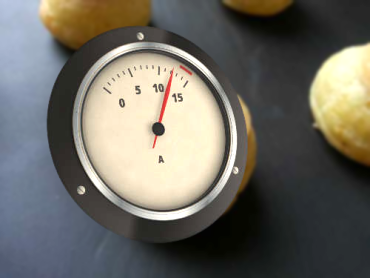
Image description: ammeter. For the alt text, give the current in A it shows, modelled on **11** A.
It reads **12** A
